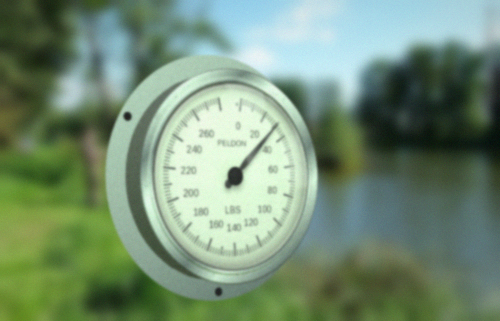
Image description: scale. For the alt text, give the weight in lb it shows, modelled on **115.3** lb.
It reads **30** lb
